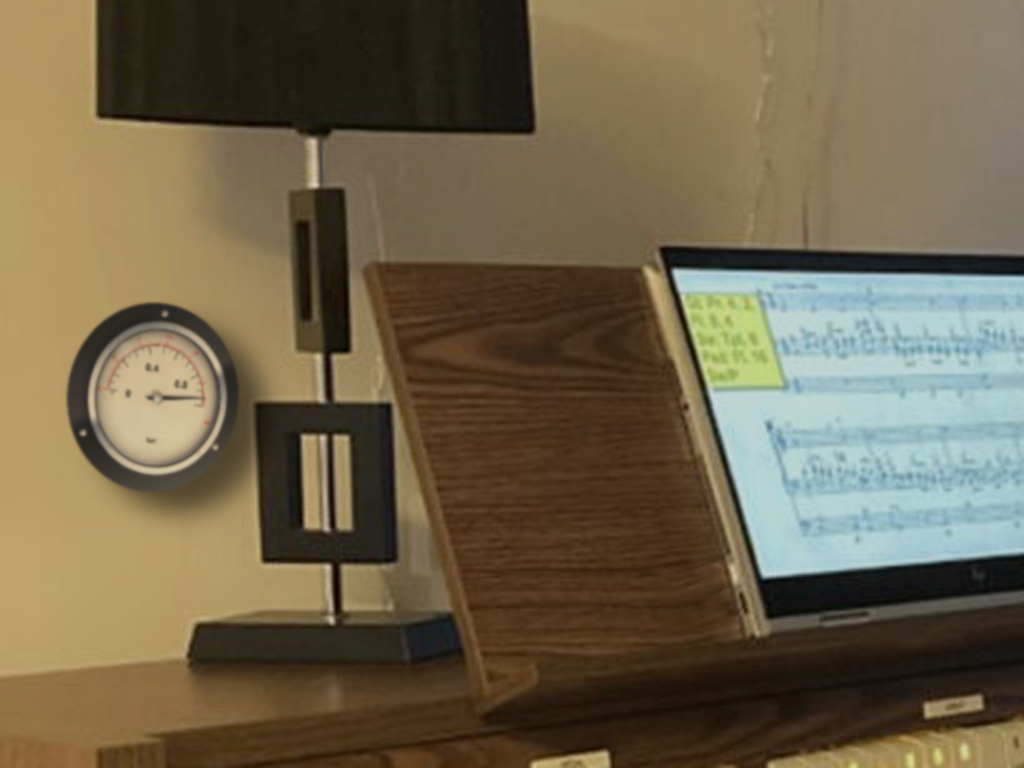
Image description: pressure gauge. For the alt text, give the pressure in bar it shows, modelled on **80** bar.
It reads **0.95** bar
